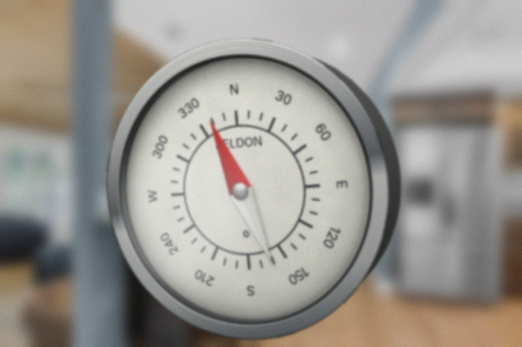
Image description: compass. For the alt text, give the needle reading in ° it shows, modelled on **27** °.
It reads **340** °
